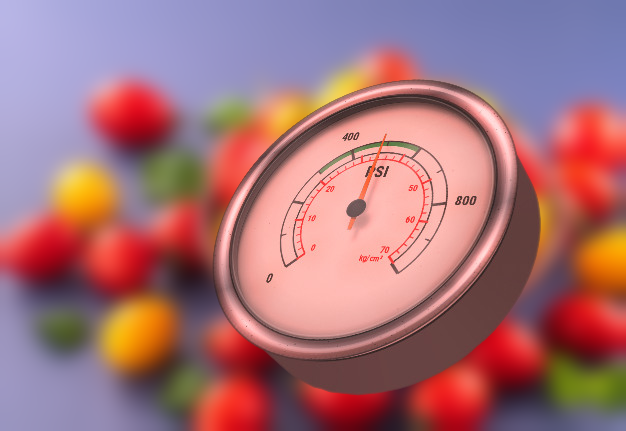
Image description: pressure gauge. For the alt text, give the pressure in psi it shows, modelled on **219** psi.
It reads **500** psi
